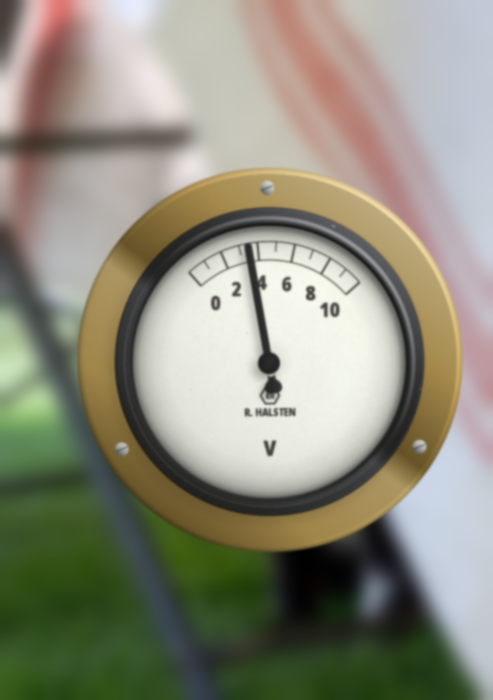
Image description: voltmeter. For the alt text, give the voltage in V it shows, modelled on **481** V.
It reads **3.5** V
